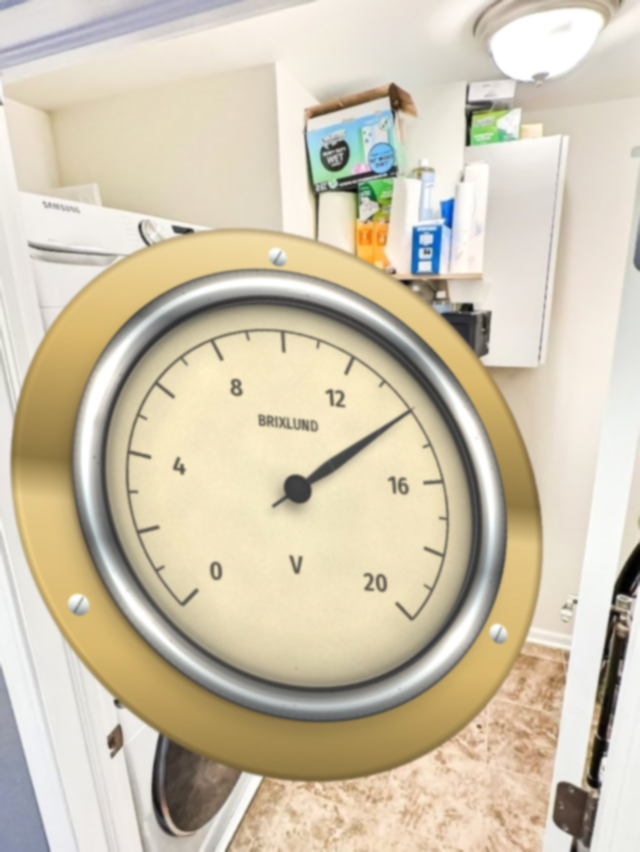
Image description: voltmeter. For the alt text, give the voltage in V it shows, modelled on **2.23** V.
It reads **14** V
